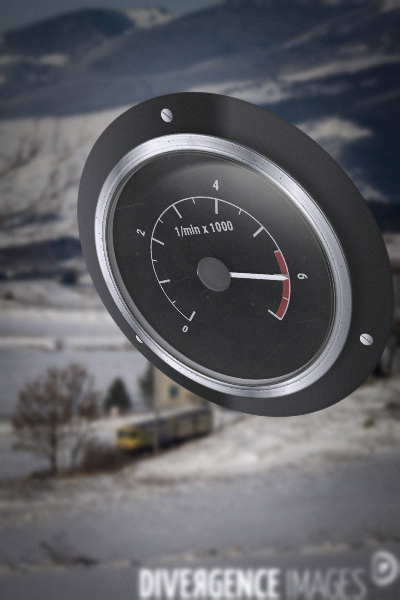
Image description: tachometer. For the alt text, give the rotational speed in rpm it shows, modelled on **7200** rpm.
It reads **6000** rpm
